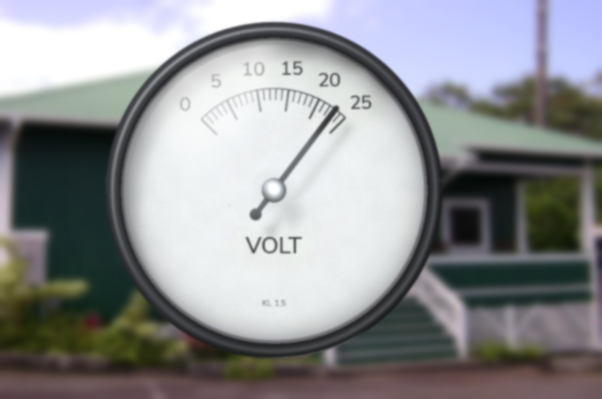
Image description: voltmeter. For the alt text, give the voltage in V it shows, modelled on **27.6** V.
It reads **23** V
